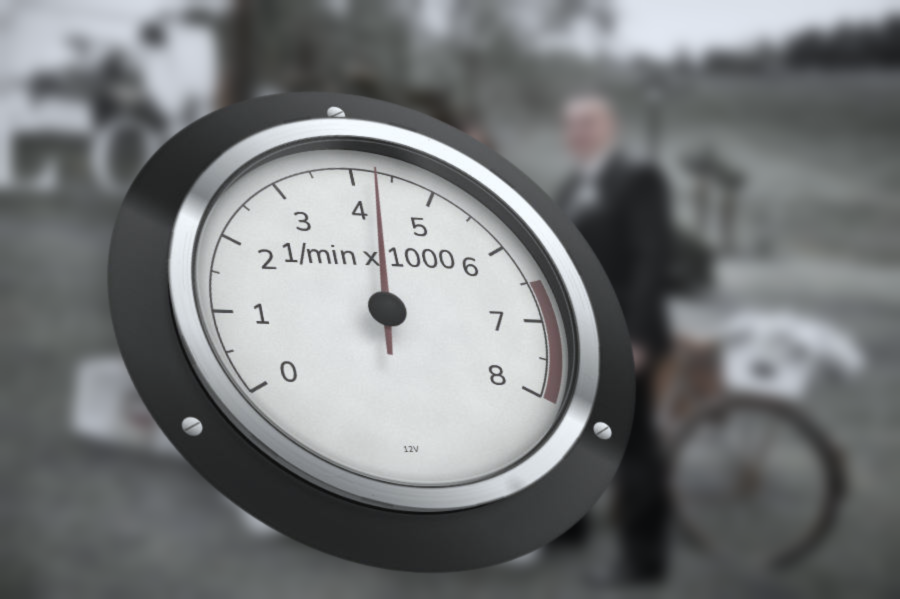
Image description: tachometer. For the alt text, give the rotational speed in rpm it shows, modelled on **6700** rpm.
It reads **4250** rpm
